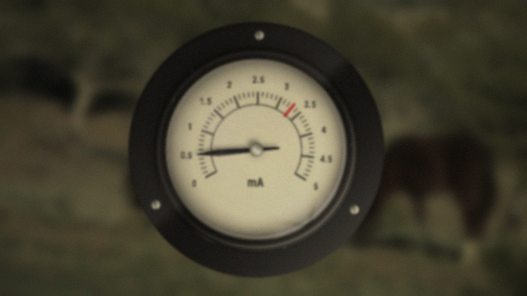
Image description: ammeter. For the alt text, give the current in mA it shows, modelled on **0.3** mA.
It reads **0.5** mA
